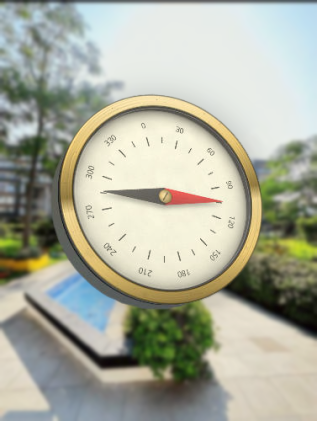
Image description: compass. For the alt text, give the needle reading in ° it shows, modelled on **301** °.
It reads **105** °
